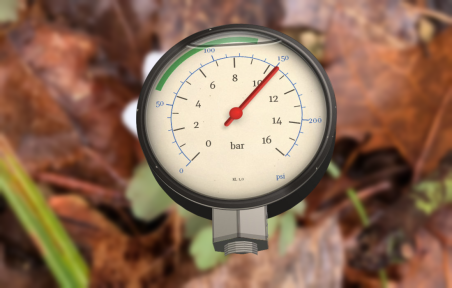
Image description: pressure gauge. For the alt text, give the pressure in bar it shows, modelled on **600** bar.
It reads **10.5** bar
